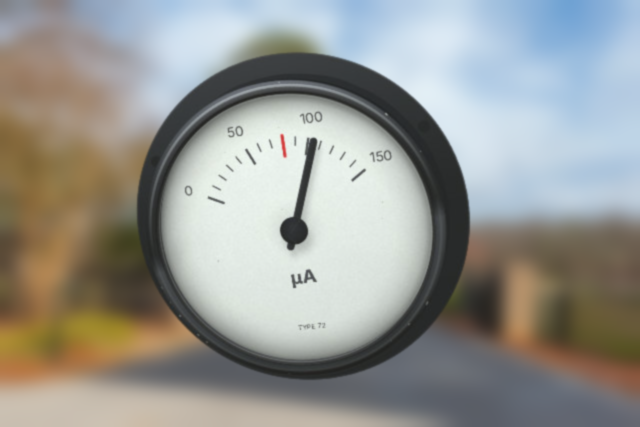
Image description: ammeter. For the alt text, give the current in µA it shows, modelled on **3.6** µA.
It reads **105** µA
